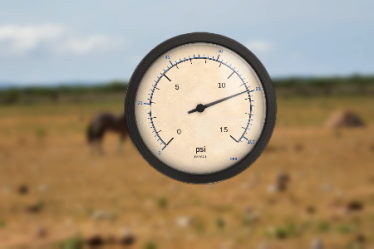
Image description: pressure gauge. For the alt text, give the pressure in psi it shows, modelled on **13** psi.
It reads **11.5** psi
